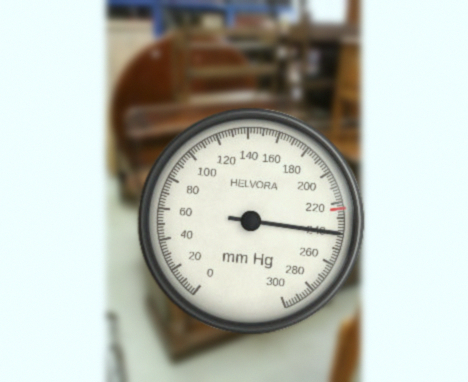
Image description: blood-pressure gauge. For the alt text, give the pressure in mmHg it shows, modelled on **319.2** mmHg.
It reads **240** mmHg
